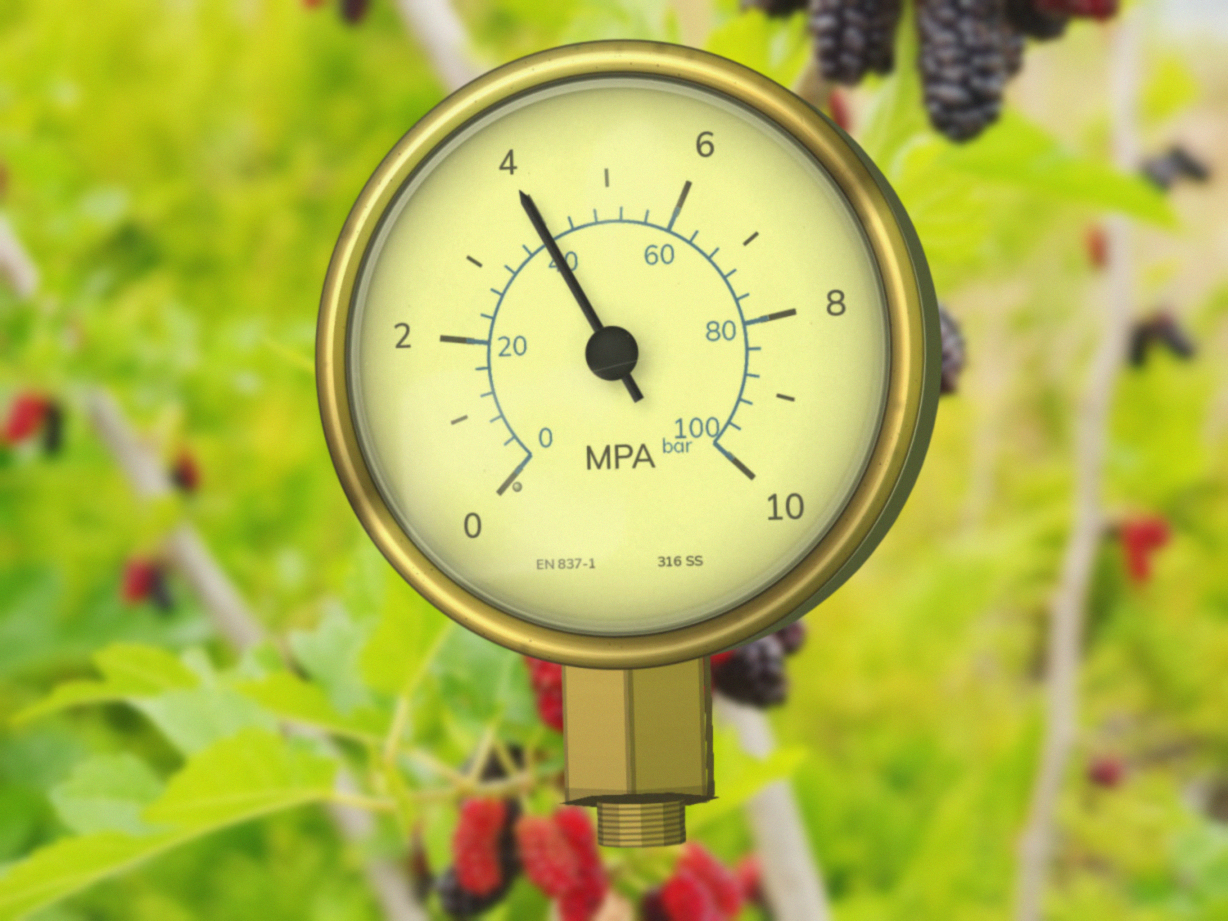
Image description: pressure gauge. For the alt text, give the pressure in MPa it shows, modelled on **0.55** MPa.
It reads **4** MPa
